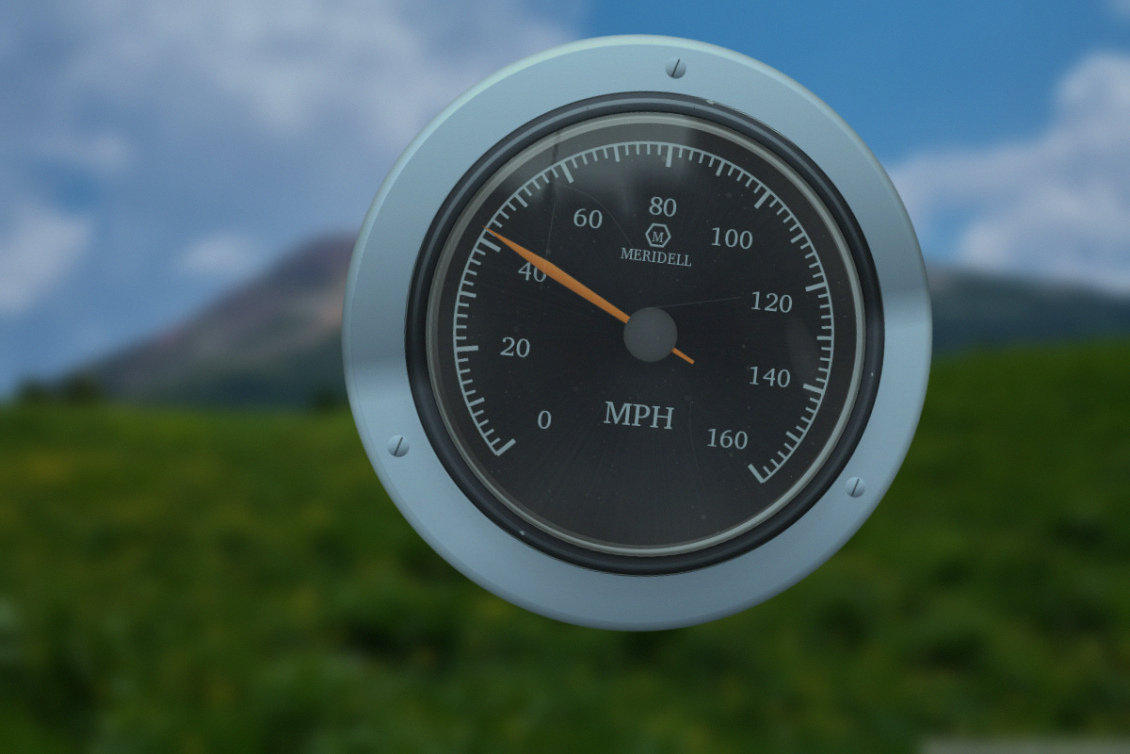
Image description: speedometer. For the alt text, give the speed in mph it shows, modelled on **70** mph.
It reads **42** mph
